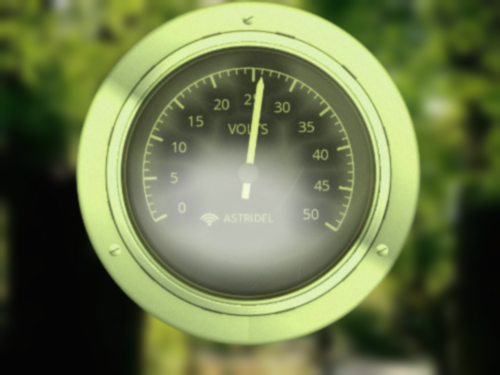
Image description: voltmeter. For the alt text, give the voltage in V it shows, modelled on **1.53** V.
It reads **26** V
